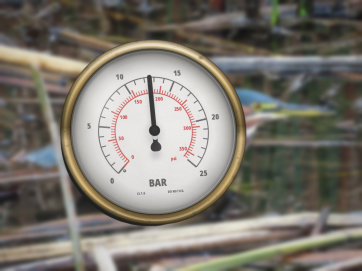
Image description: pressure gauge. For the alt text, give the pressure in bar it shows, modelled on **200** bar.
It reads **12.5** bar
